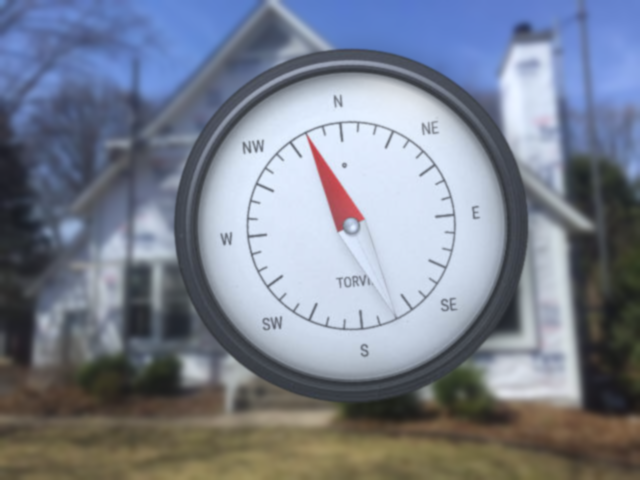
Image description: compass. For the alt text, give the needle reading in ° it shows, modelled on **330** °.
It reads **340** °
